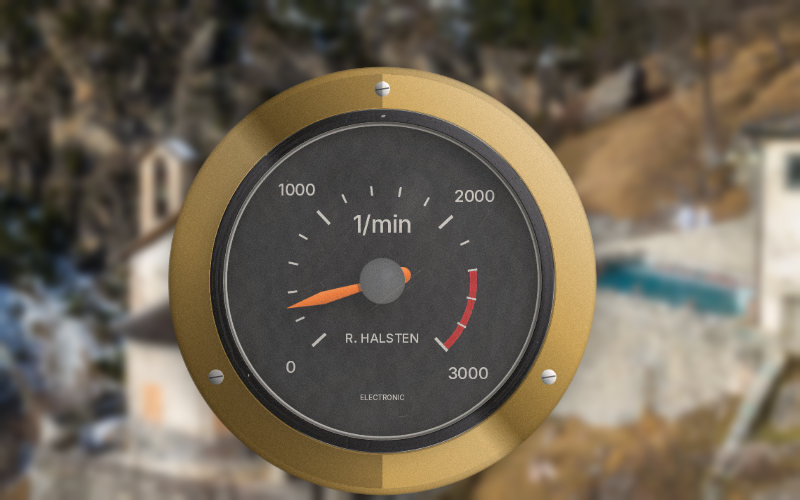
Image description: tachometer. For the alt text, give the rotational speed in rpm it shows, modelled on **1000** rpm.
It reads **300** rpm
